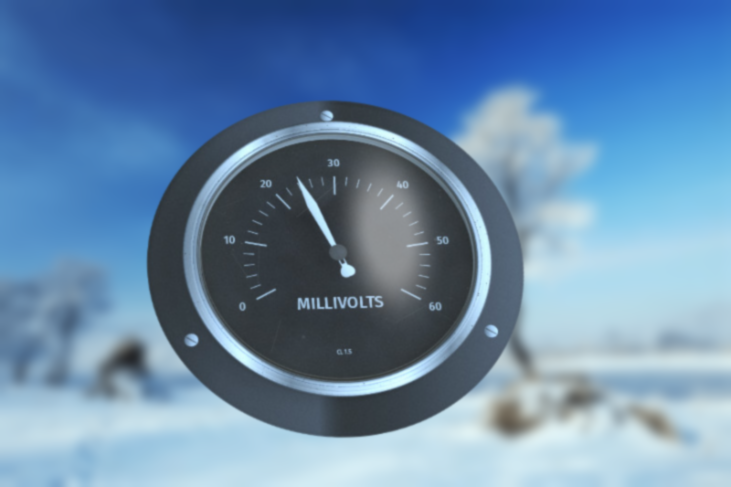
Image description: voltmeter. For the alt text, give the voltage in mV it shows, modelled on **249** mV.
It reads **24** mV
